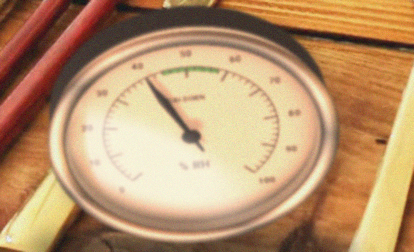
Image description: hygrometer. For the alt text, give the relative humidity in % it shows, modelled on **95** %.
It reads **40** %
